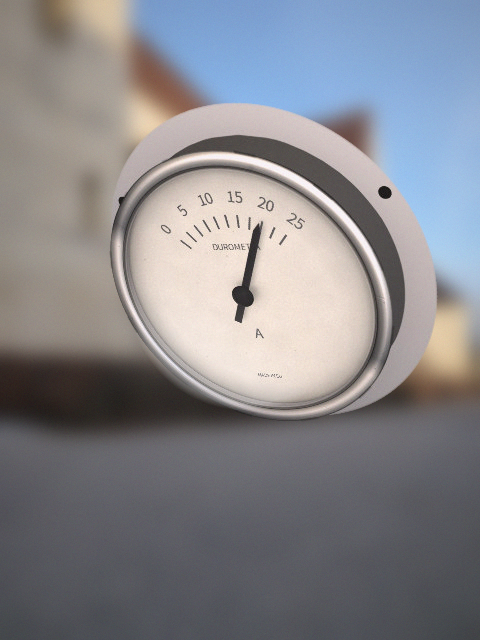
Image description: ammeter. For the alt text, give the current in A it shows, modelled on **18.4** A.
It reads **20** A
